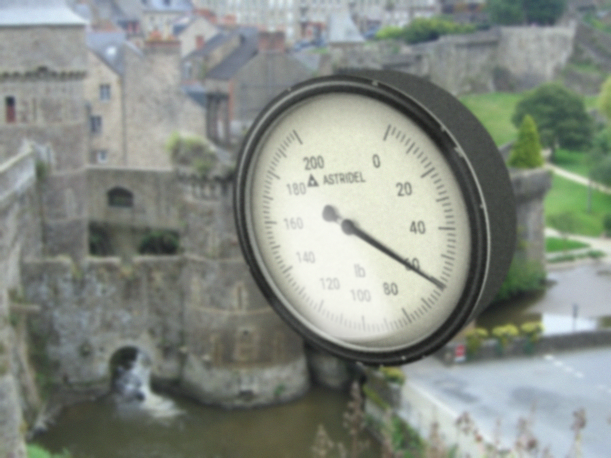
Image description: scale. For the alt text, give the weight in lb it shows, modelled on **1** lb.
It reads **60** lb
